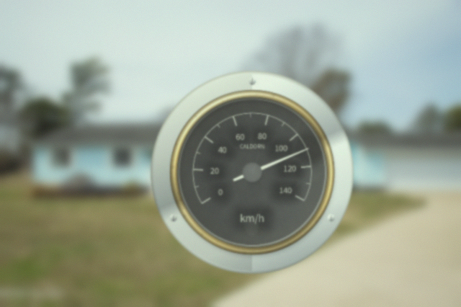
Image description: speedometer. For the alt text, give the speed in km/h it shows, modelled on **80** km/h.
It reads **110** km/h
